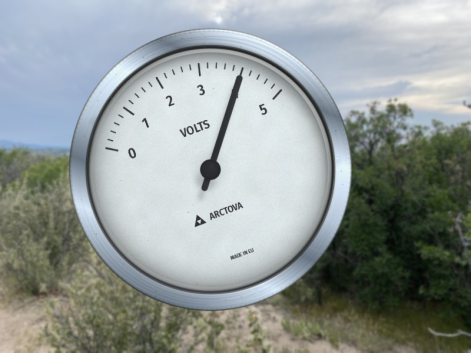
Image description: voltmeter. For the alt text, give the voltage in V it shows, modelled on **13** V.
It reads **4** V
